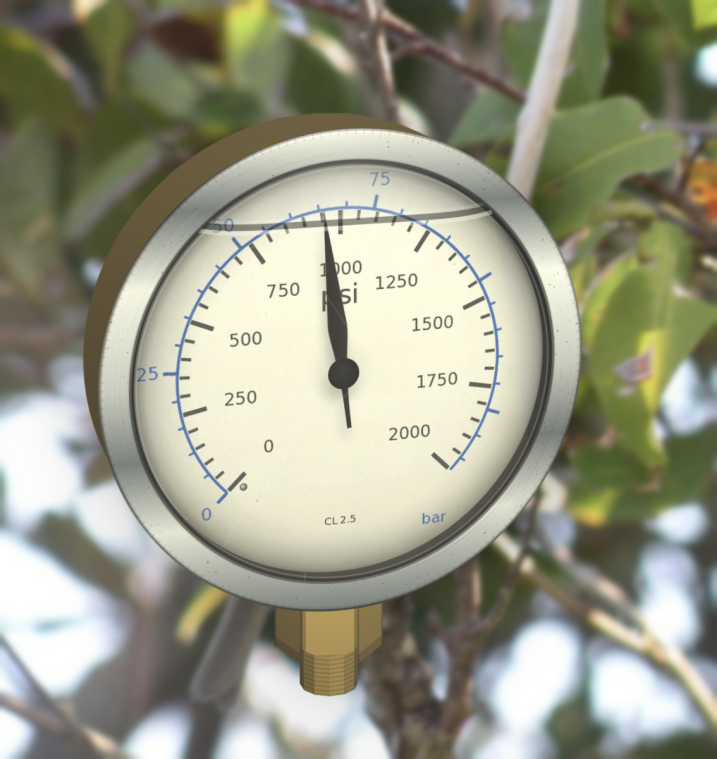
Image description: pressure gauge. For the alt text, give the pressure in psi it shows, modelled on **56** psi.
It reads **950** psi
